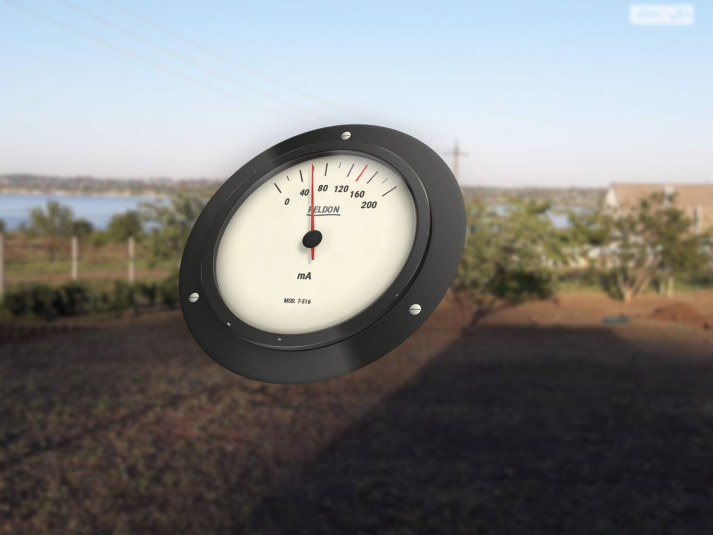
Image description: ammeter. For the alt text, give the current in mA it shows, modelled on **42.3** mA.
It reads **60** mA
